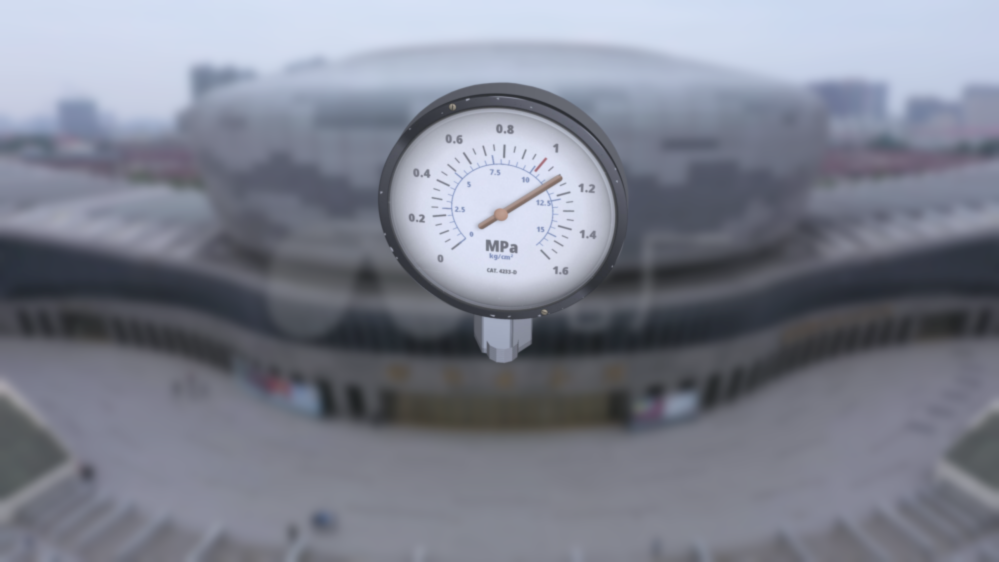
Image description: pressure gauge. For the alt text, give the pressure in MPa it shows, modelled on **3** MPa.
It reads **1.1** MPa
